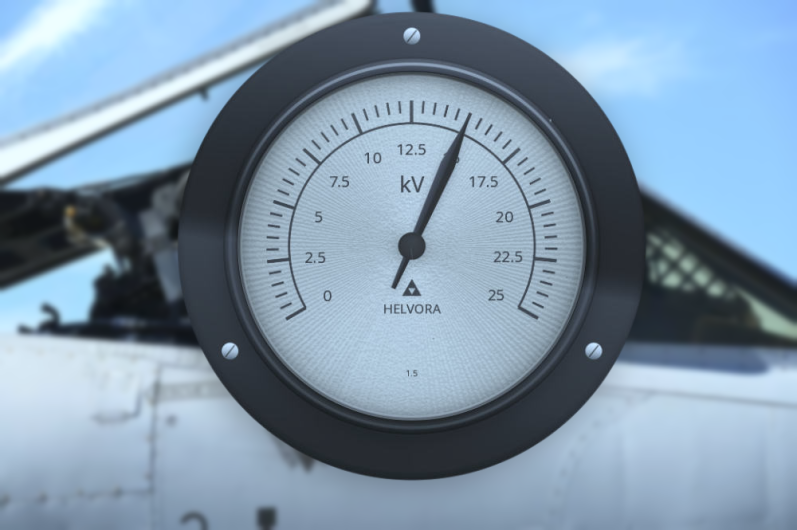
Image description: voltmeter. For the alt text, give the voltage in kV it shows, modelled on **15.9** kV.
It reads **15** kV
